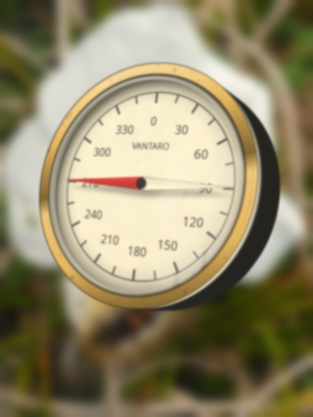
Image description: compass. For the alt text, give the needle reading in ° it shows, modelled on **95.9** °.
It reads **270** °
